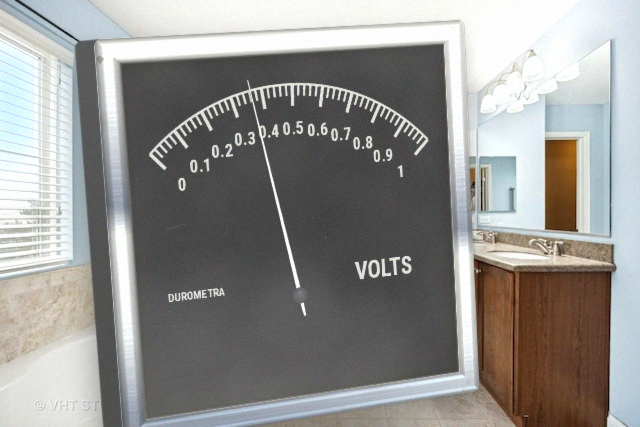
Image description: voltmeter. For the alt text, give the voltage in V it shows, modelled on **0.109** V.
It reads **0.36** V
